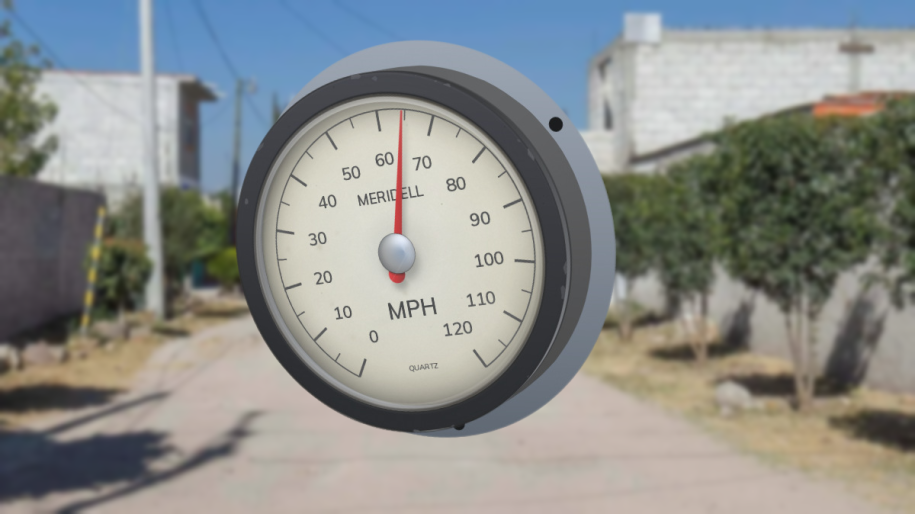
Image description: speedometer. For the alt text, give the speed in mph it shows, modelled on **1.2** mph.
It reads **65** mph
